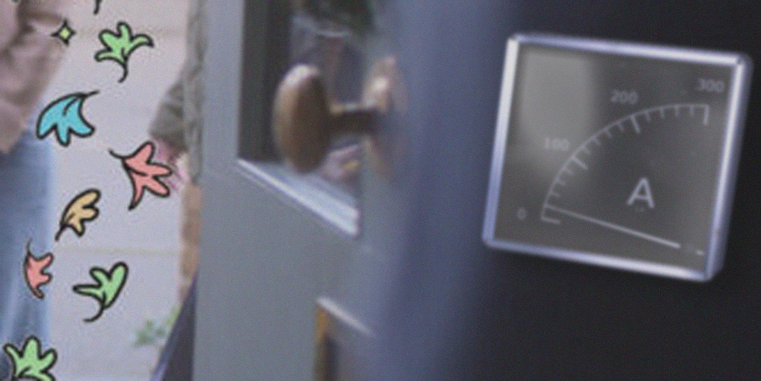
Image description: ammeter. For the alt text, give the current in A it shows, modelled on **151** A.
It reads **20** A
